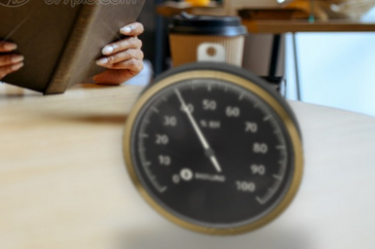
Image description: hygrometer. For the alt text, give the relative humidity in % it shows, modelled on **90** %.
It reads **40** %
